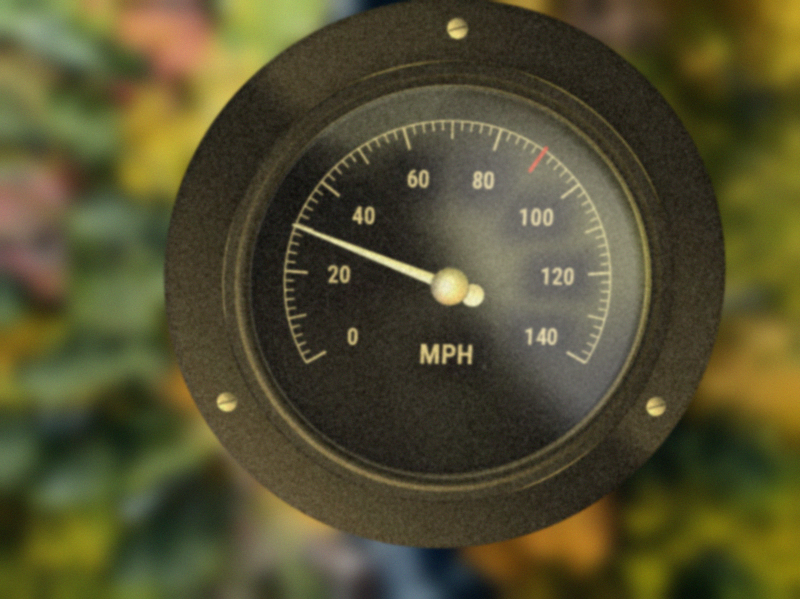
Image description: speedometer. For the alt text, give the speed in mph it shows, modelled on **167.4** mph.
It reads **30** mph
